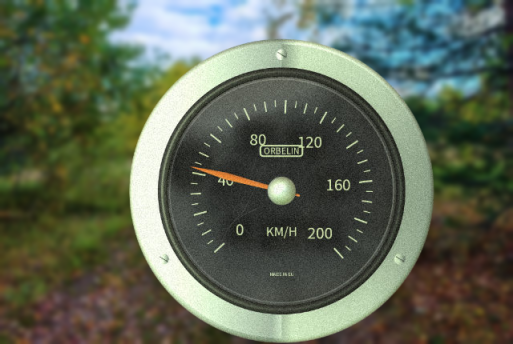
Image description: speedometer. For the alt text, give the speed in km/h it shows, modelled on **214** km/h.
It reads **42.5** km/h
